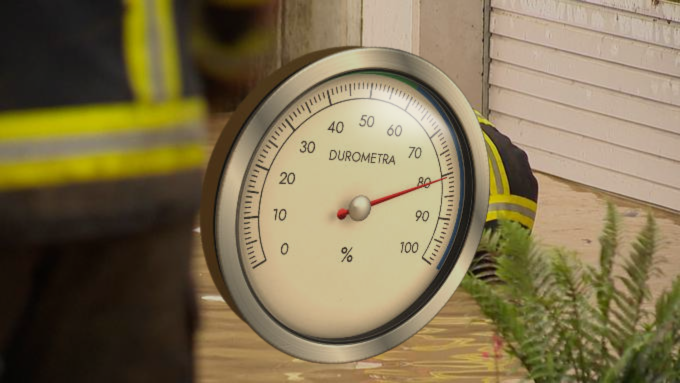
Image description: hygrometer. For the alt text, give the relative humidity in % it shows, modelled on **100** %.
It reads **80** %
